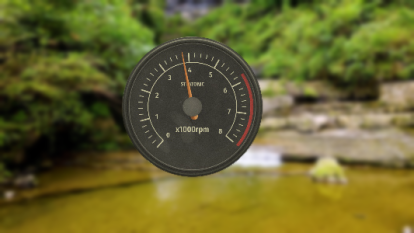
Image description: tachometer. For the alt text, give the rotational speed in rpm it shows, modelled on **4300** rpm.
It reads **3800** rpm
